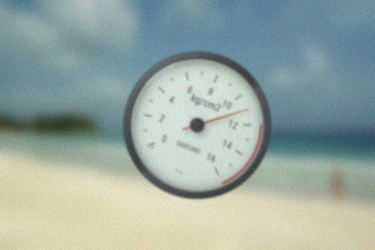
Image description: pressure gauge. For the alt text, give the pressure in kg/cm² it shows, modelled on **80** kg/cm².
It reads **11** kg/cm²
